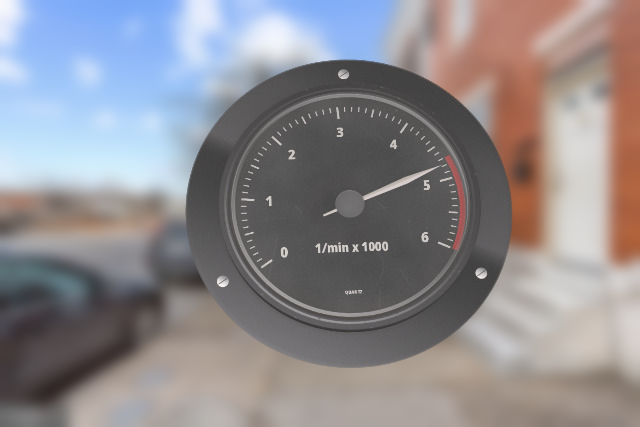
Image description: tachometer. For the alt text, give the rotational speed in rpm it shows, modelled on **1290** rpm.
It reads **4800** rpm
